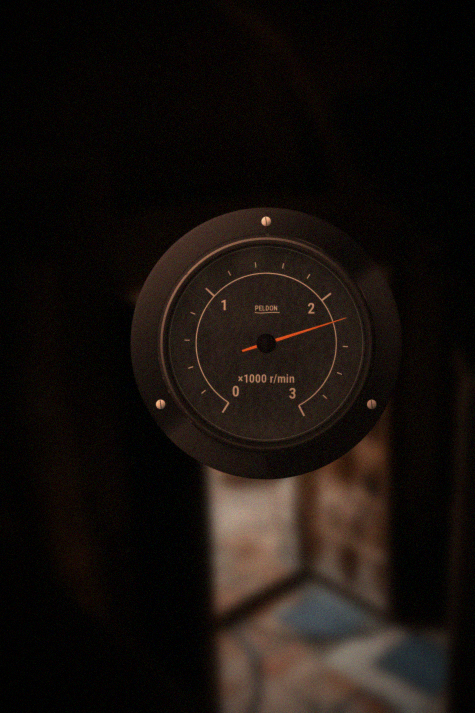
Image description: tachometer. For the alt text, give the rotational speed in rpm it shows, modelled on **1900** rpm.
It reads **2200** rpm
